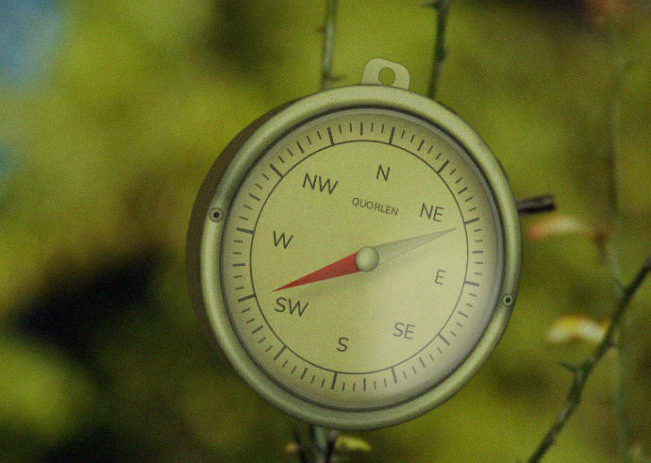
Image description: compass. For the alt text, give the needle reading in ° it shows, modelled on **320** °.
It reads **240** °
